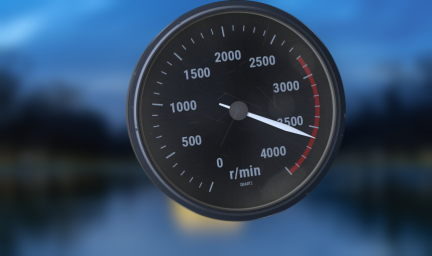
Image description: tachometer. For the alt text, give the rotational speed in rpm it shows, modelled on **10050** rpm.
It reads **3600** rpm
